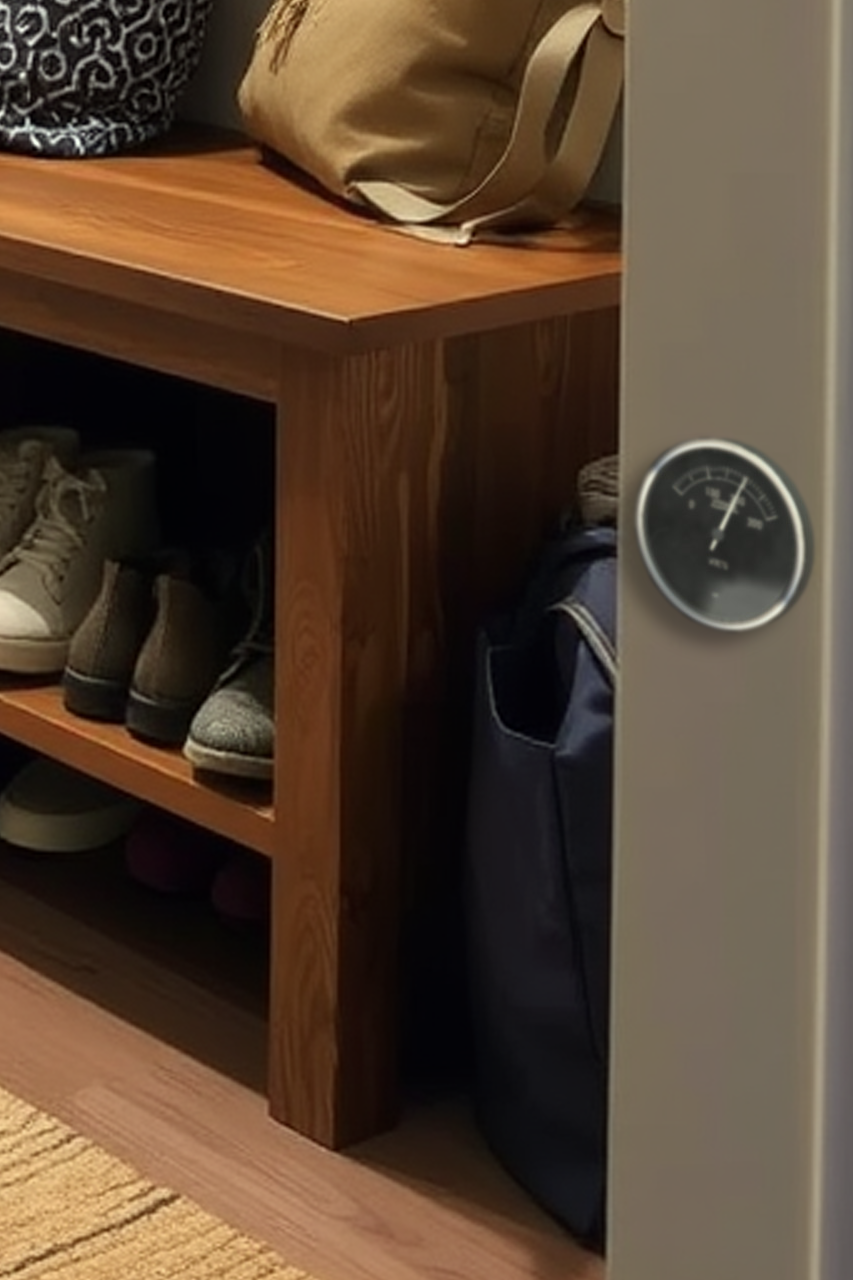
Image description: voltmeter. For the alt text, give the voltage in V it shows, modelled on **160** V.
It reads **200** V
